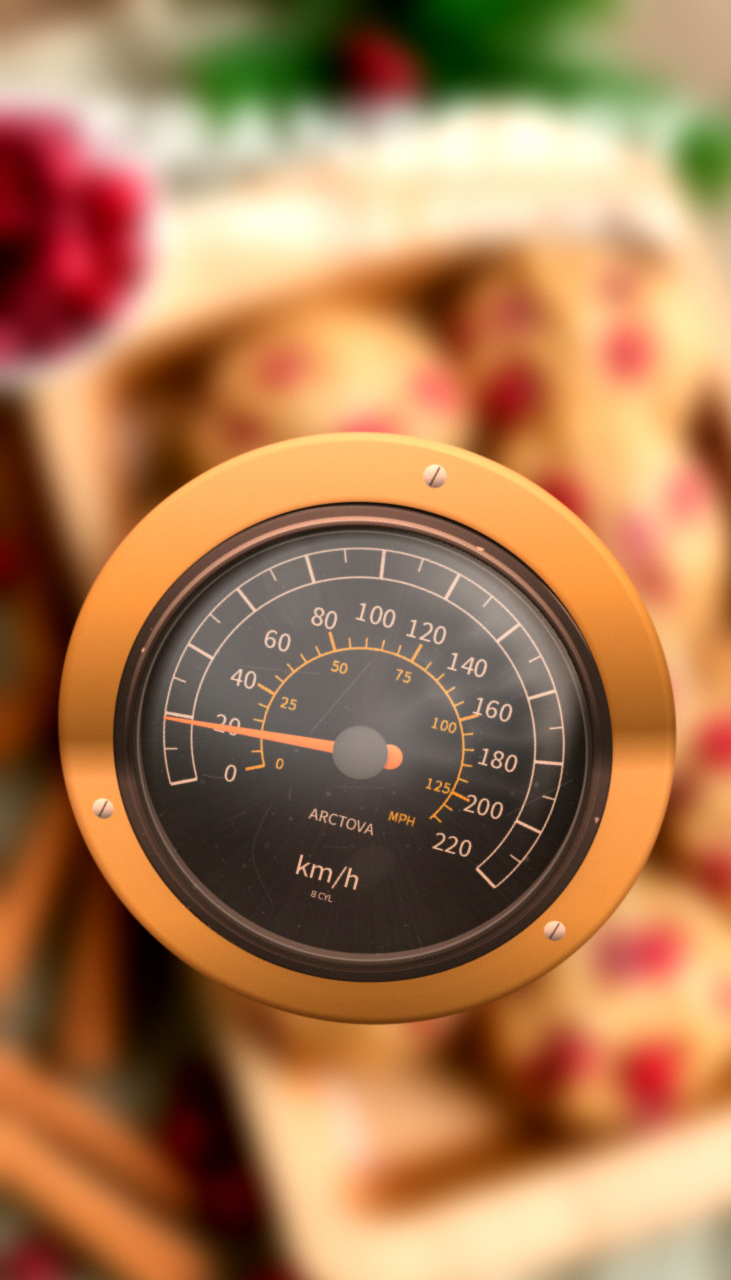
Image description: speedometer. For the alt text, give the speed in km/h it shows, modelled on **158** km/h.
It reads **20** km/h
